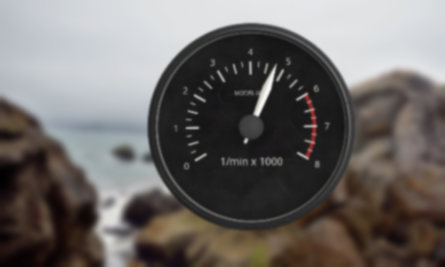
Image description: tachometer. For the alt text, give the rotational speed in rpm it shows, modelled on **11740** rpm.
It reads **4750** rpm
